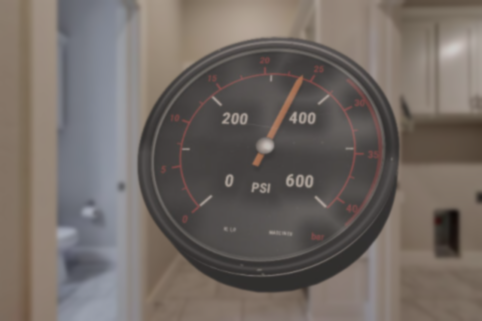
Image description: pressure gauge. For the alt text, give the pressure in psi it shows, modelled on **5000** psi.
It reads **350** psi
